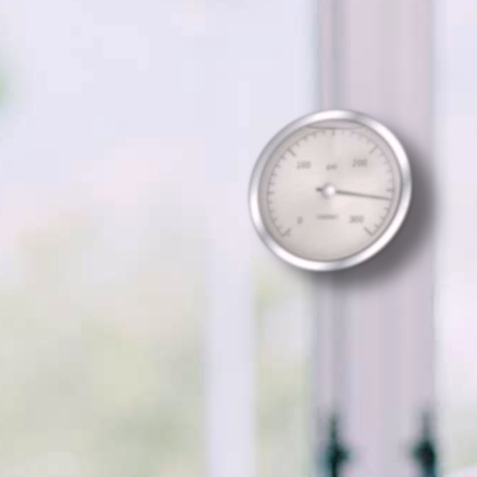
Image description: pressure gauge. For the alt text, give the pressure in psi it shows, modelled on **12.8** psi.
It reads **260** psi
